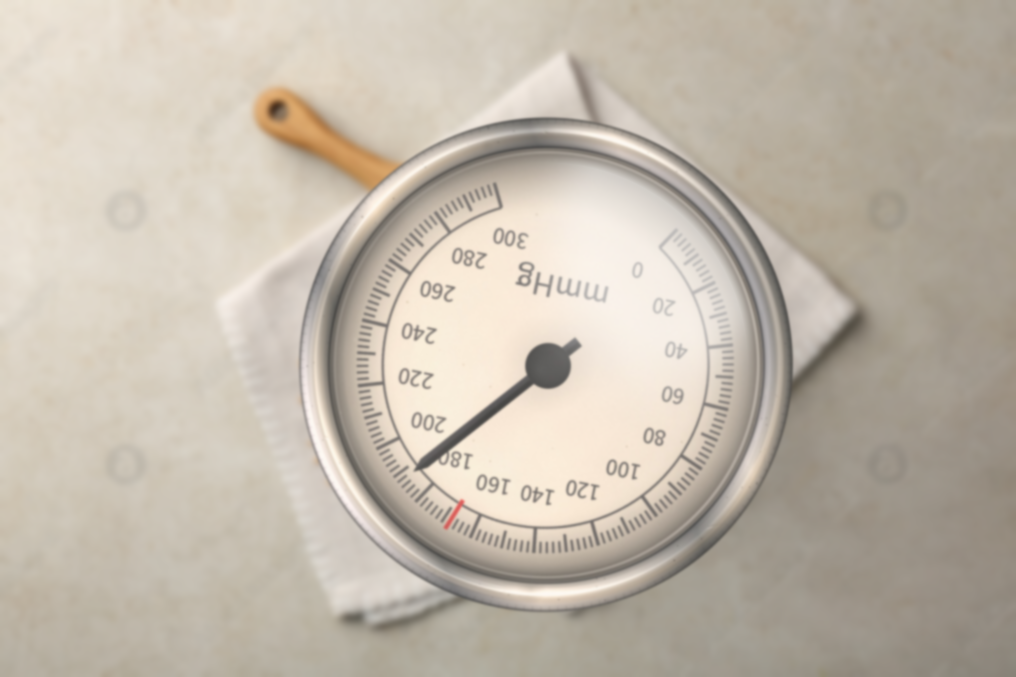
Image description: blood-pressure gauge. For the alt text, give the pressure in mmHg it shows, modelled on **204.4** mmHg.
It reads **188** mmHg
